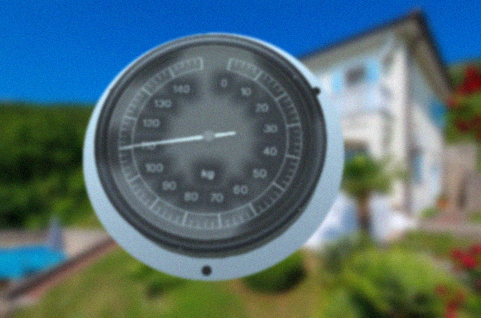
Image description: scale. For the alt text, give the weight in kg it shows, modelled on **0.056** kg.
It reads **110** kg
